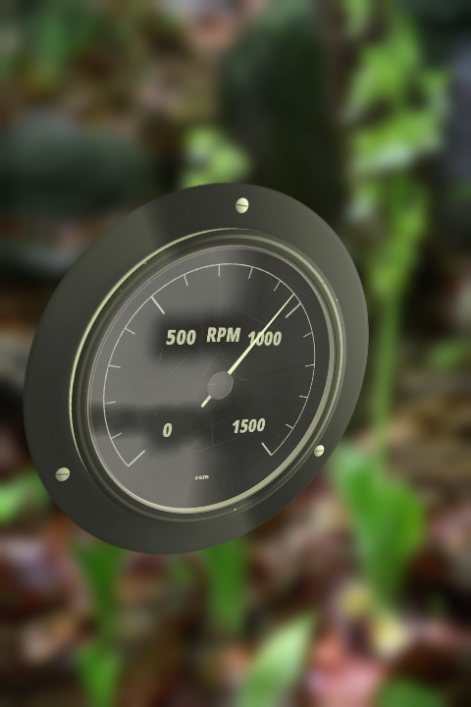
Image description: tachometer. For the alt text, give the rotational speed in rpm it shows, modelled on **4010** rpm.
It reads **950** rpm
